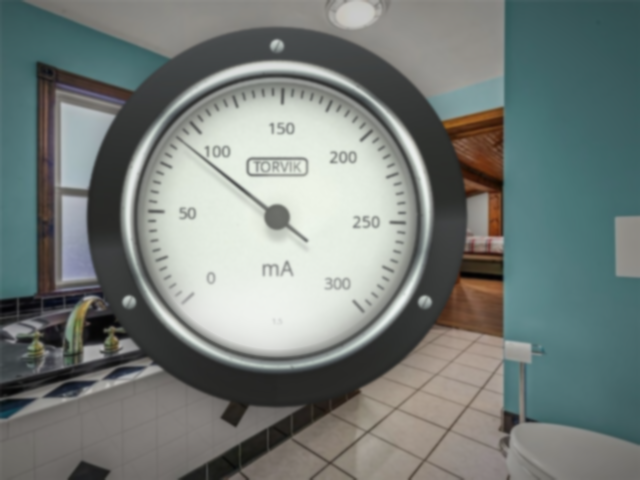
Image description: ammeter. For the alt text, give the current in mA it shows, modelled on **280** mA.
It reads **90** mA
